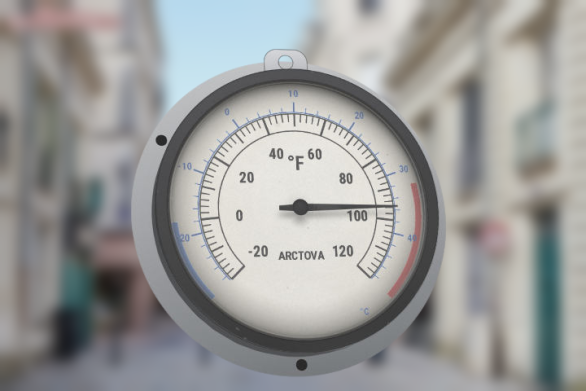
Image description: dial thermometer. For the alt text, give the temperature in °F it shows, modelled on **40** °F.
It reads **96** °F
